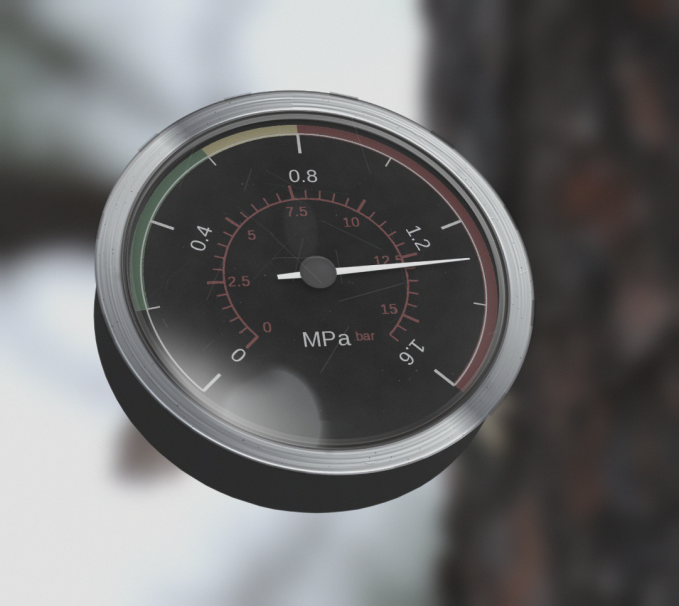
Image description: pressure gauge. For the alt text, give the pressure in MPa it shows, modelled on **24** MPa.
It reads **1.3** MPa
